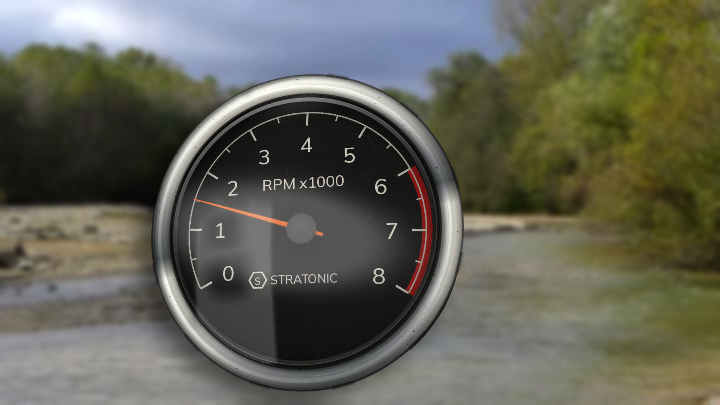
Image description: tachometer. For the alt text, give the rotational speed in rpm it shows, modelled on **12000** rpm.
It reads **1500** rpm
